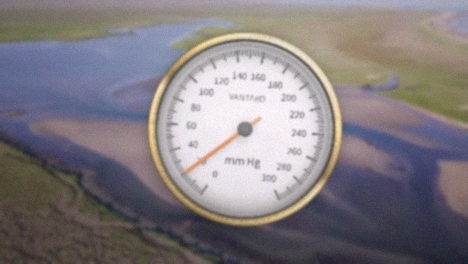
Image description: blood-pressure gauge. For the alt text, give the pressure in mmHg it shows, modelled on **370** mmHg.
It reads **20** mmHg
